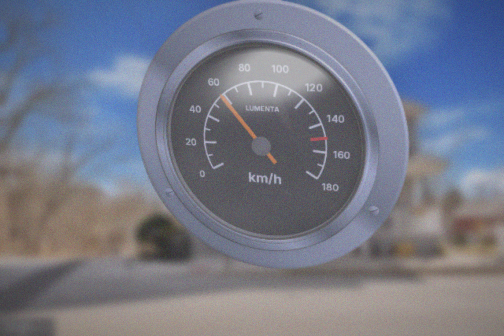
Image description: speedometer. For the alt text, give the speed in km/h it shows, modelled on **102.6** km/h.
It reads **60** km/h
